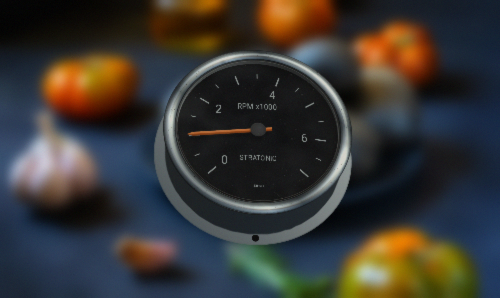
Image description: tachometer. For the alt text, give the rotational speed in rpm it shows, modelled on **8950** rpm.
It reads **1000** rpm
